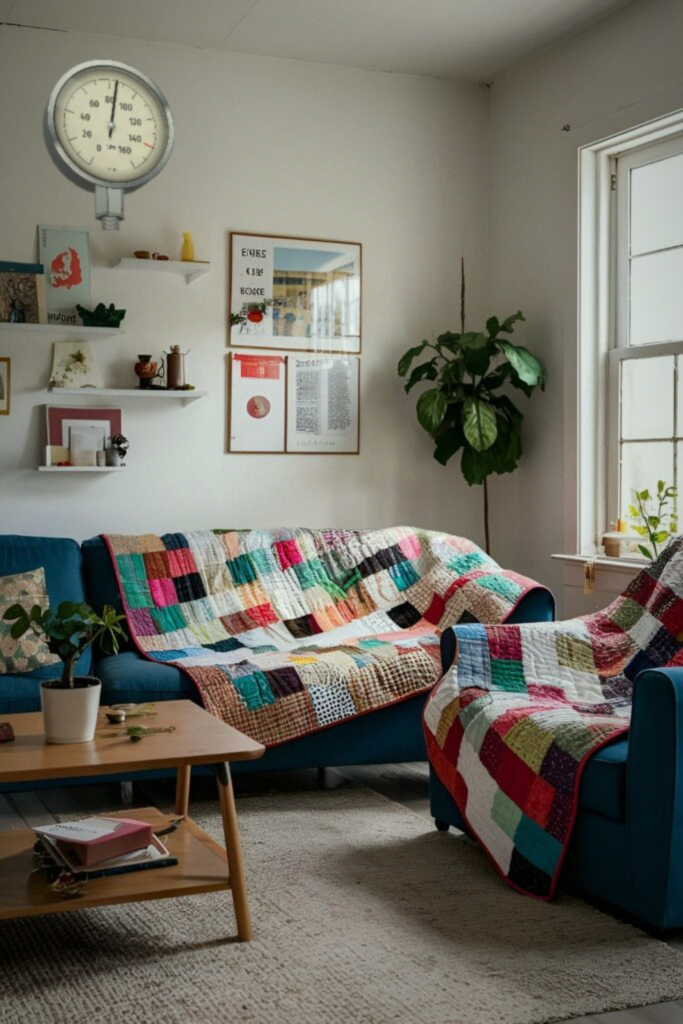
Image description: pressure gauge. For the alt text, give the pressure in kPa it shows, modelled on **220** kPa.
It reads **85** kPa
